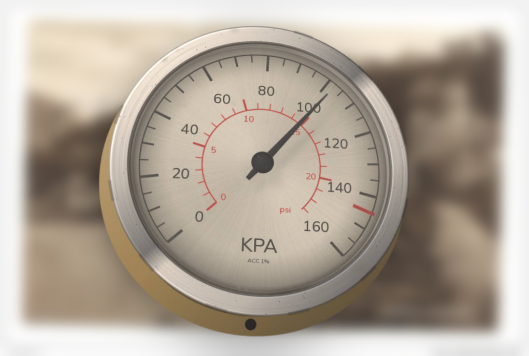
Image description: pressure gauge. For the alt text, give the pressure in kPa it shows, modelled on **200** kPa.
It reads **102.5** kPa
